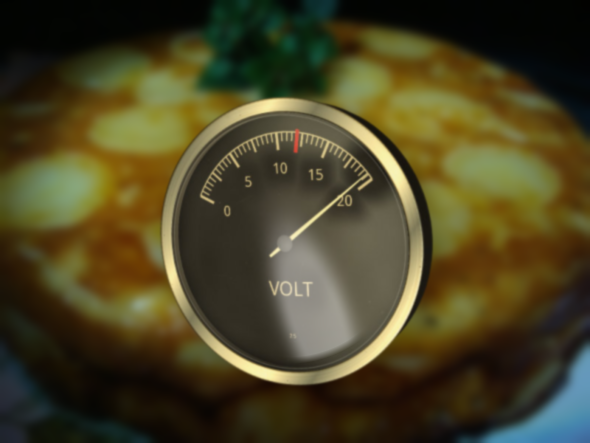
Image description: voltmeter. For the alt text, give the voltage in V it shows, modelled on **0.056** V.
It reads **19.5** V
